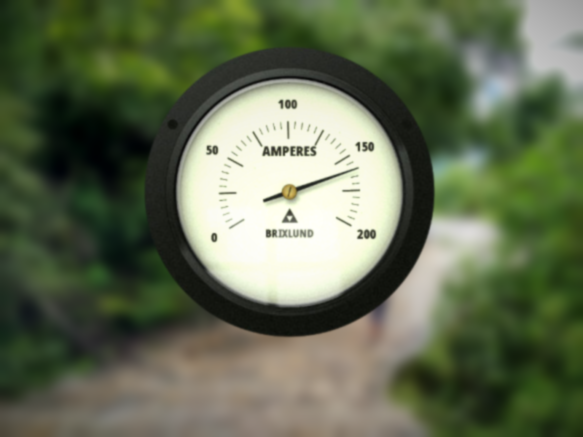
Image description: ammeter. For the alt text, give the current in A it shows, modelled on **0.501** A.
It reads **160** A
